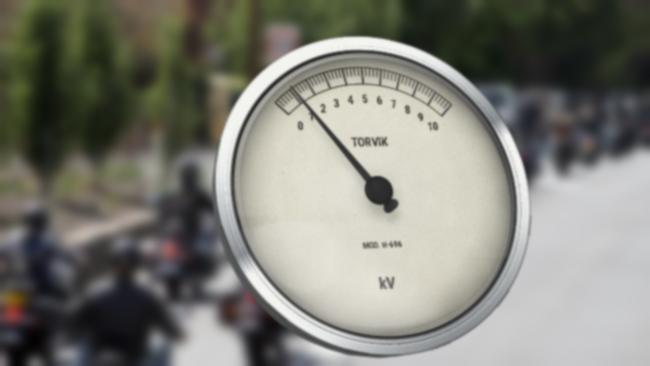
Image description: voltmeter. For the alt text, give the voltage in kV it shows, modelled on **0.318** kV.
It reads **1** kV
